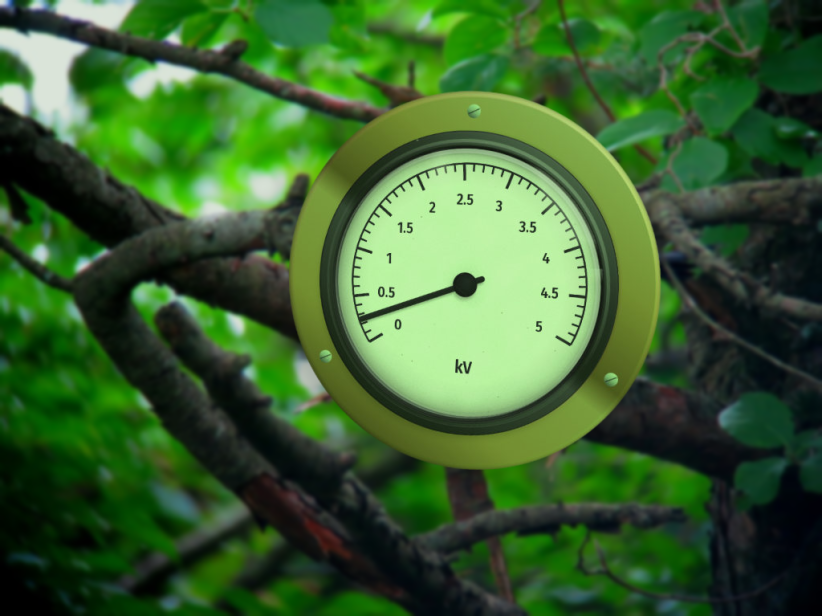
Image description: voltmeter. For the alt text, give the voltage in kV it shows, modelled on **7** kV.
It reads **0.25** kV
